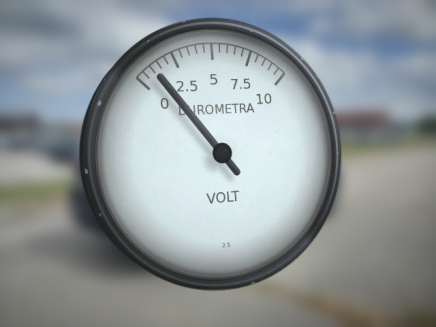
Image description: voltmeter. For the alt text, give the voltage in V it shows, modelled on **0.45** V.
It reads **1** V
